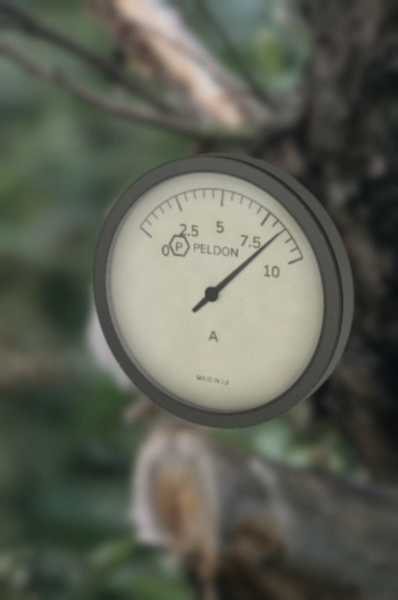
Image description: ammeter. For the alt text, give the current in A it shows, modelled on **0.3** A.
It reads **8.5** A
